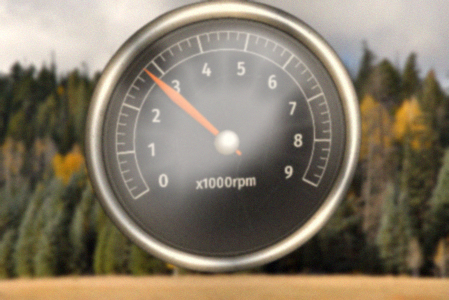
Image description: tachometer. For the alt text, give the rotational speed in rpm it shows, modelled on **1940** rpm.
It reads **2800** rpm
